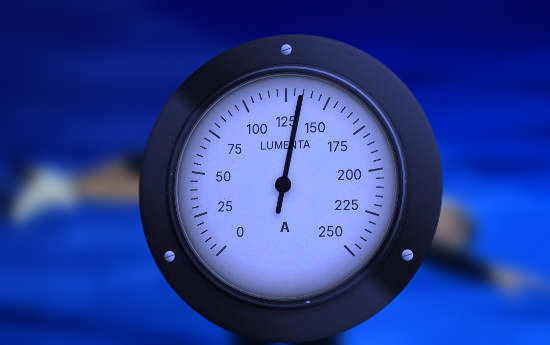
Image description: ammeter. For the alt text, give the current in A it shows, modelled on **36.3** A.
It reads **135** A
